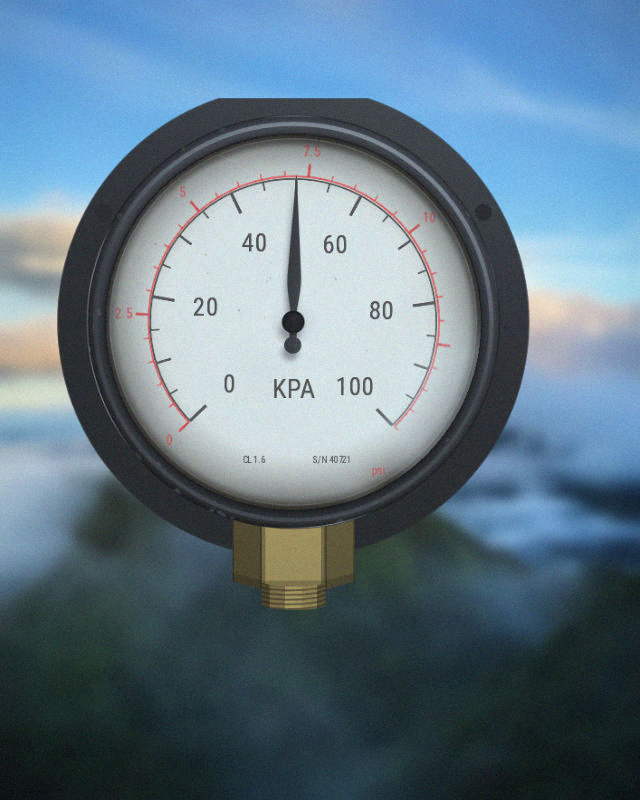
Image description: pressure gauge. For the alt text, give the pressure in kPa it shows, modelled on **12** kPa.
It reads **50** kPa
